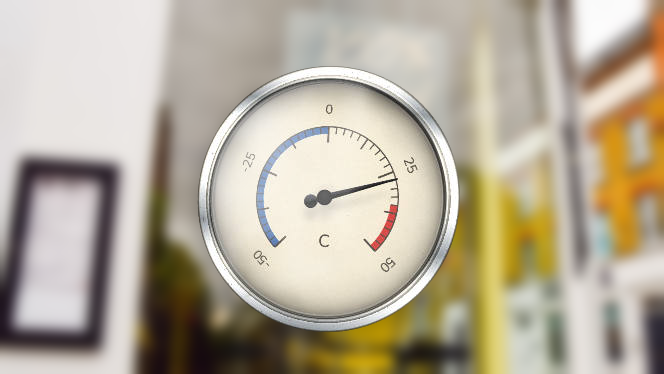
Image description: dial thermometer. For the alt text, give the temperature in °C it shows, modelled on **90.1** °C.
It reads **27.5** °C
